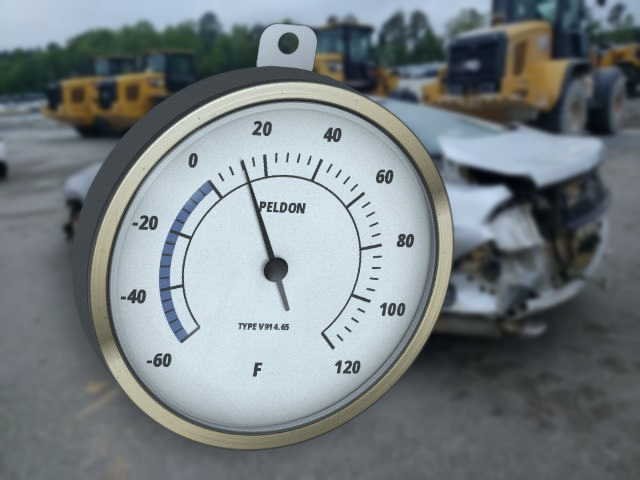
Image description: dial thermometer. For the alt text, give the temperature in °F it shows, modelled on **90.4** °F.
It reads **12** °F
